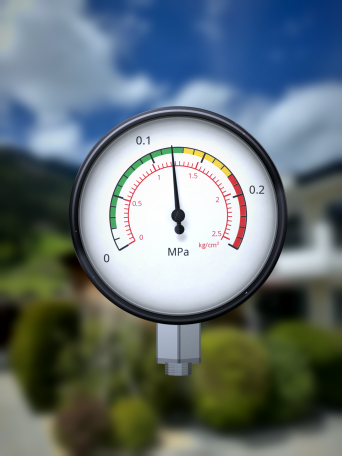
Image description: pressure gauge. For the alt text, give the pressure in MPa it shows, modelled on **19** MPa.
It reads **0.12** MPa
